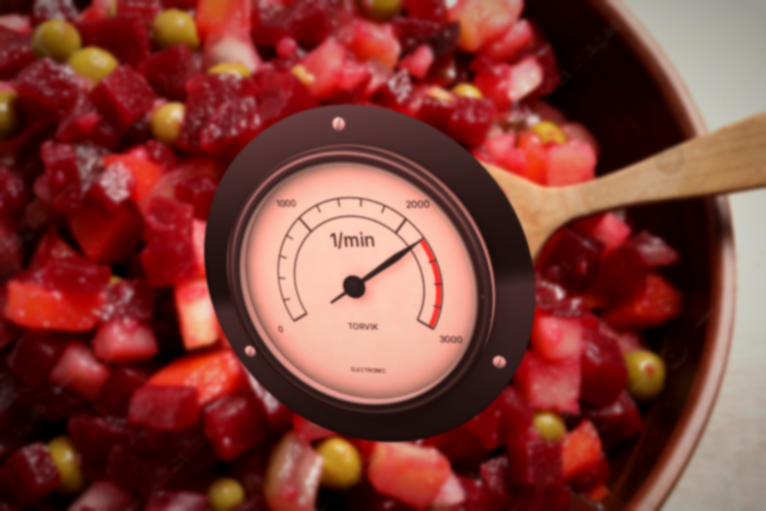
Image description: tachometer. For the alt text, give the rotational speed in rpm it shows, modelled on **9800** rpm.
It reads **2200** rpm
